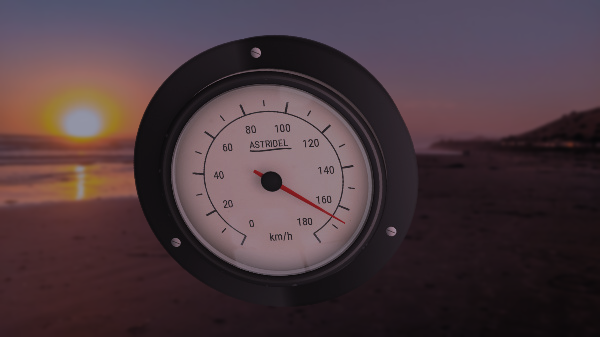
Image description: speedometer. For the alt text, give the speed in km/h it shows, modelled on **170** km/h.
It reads **165** km/h
